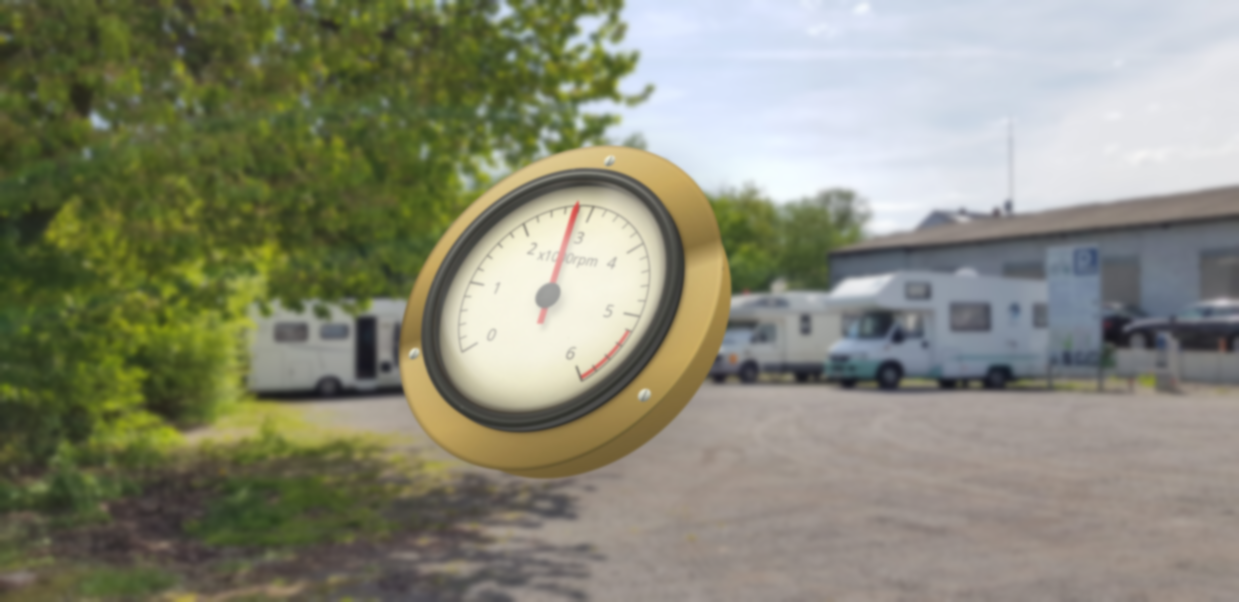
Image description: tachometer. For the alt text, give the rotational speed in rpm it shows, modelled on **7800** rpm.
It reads **2800** rpm
